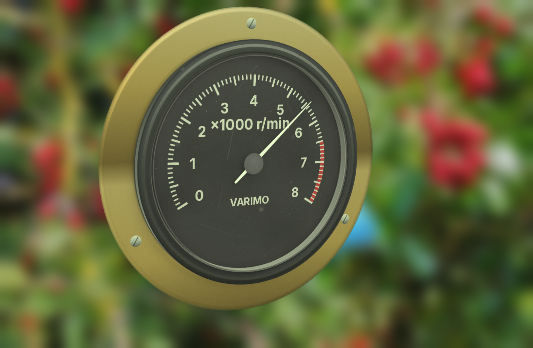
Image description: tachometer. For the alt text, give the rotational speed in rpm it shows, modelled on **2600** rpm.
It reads **5500** rpm
